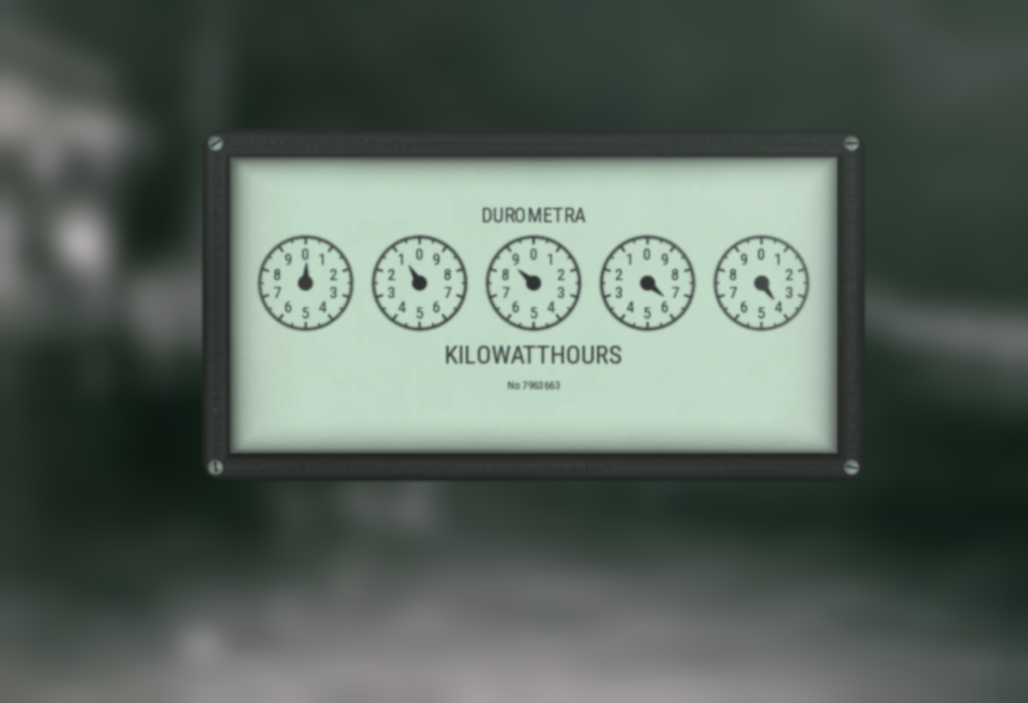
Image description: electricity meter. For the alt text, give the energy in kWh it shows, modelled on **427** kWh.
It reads **864** kWh
